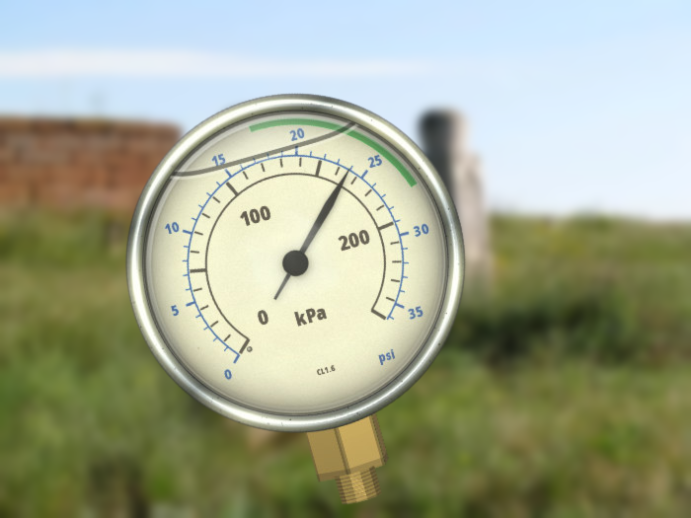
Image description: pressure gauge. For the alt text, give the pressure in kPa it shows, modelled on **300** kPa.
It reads **165** kPa
